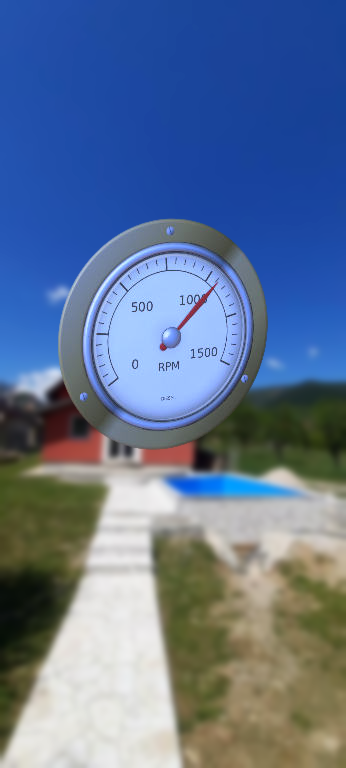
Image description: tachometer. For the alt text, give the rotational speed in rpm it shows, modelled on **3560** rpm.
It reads **1050** rpm
